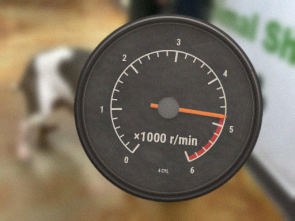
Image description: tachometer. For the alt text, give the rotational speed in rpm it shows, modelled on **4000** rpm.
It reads **4800** rpm
